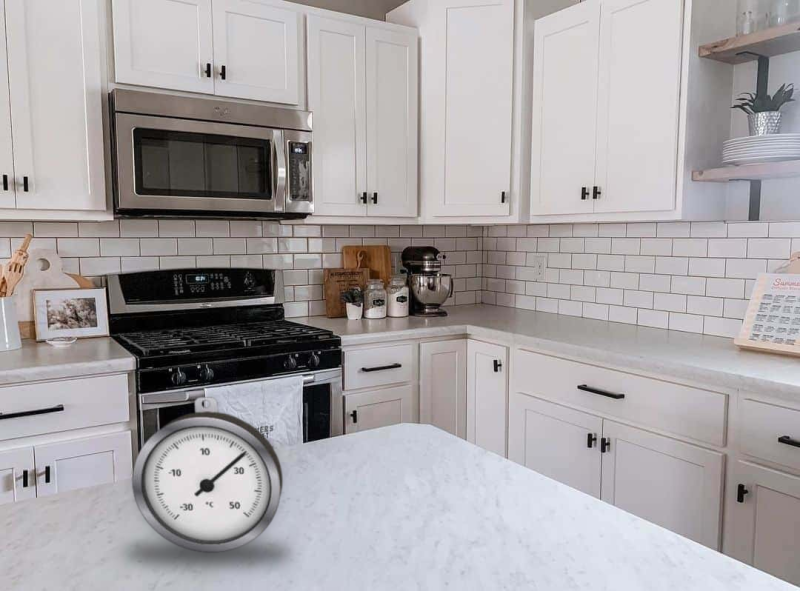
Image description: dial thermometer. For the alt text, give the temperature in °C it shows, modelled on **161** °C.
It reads **25** °C
